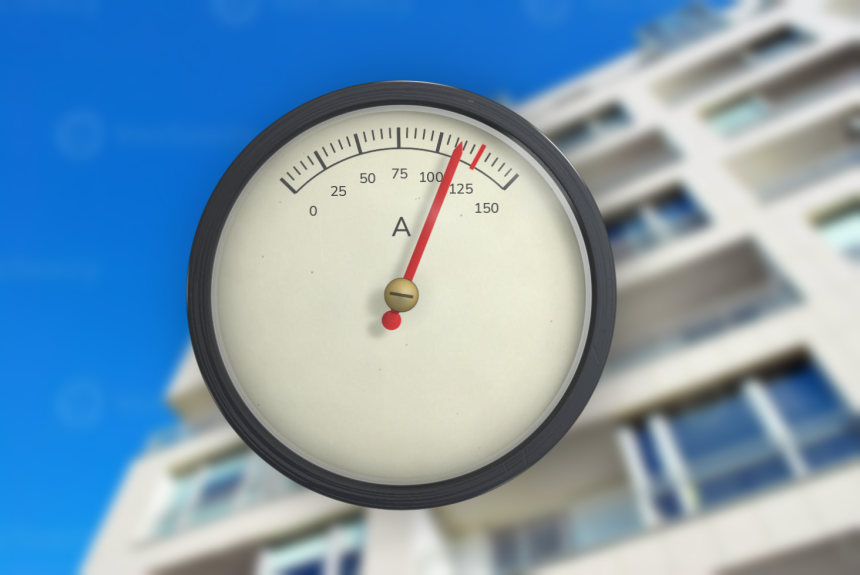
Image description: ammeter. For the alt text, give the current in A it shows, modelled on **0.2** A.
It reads **112.5** A
